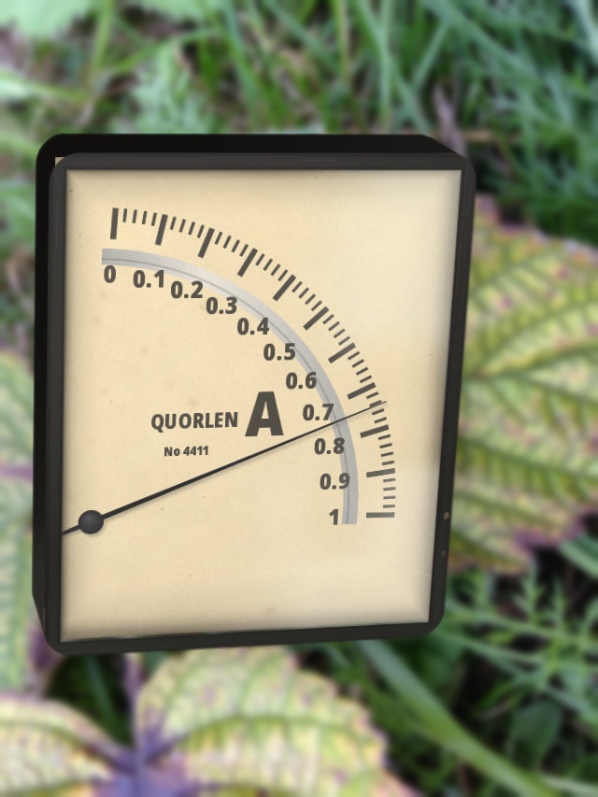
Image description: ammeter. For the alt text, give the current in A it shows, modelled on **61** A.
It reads **0.74** A
